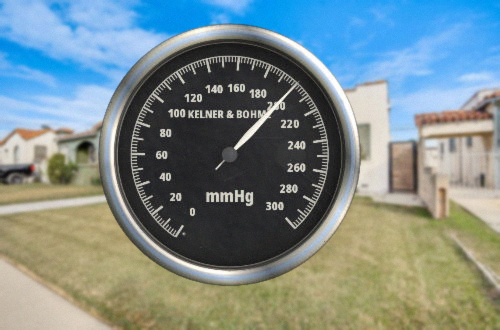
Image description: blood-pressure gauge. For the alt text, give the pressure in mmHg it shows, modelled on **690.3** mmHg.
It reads **200** mmHg
